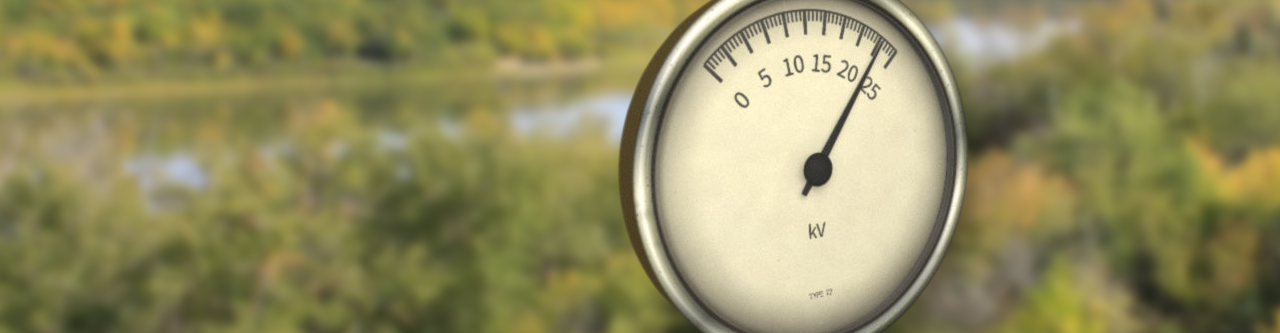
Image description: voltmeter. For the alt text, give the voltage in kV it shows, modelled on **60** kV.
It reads **22.5** kV
